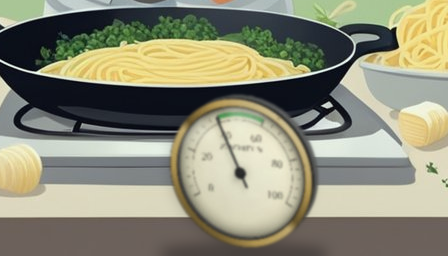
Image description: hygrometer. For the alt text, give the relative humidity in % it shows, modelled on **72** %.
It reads **40** %
